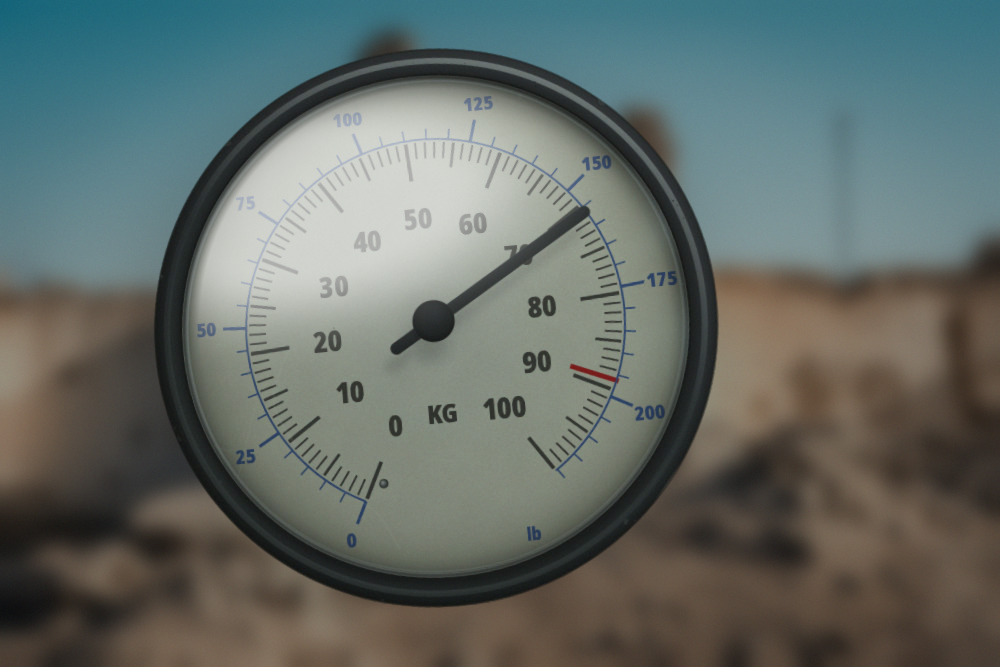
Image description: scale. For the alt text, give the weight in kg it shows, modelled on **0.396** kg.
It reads **71** kg
